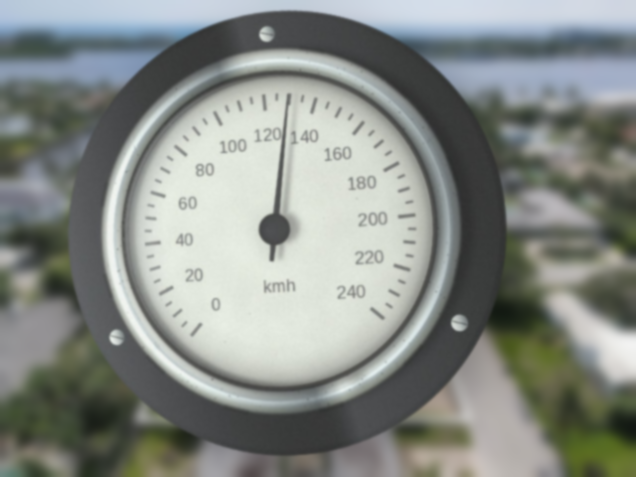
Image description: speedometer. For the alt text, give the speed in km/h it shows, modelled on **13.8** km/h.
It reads **130** km/h
